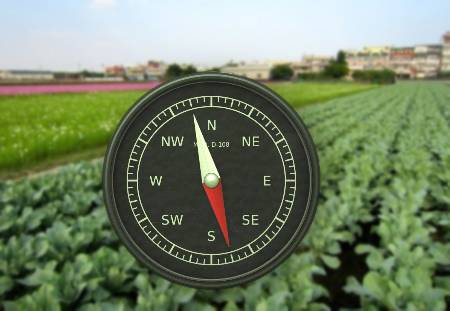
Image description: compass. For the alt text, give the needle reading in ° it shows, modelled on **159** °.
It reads **165** °
